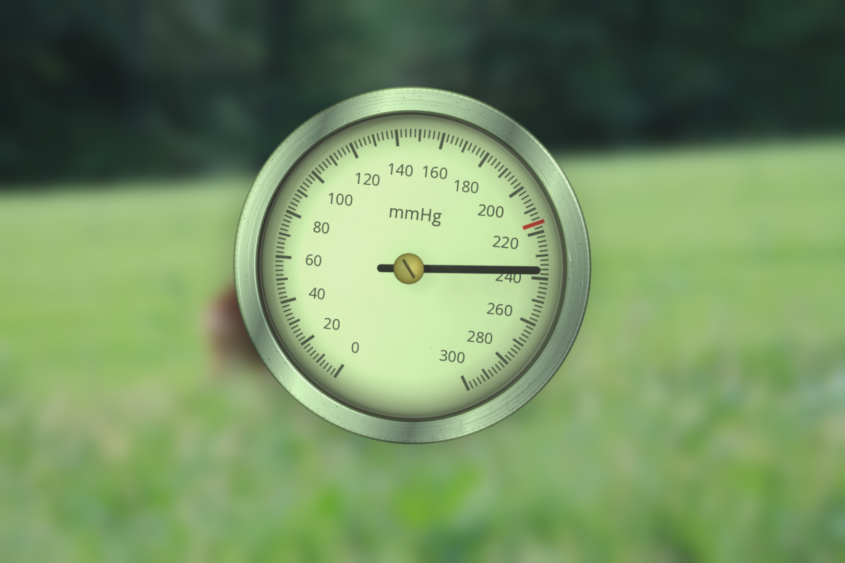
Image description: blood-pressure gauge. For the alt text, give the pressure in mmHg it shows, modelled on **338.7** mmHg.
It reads **236** mmHg
